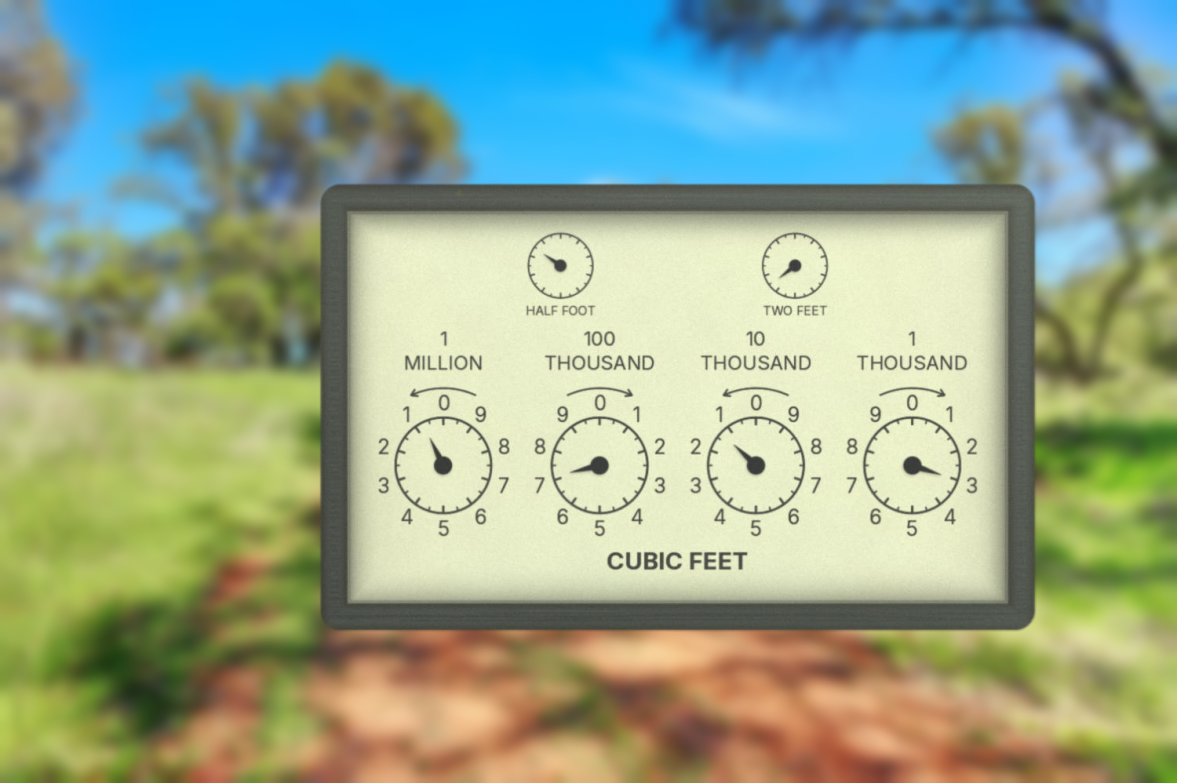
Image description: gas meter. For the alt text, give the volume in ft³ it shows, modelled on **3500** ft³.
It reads **71300** ft³
